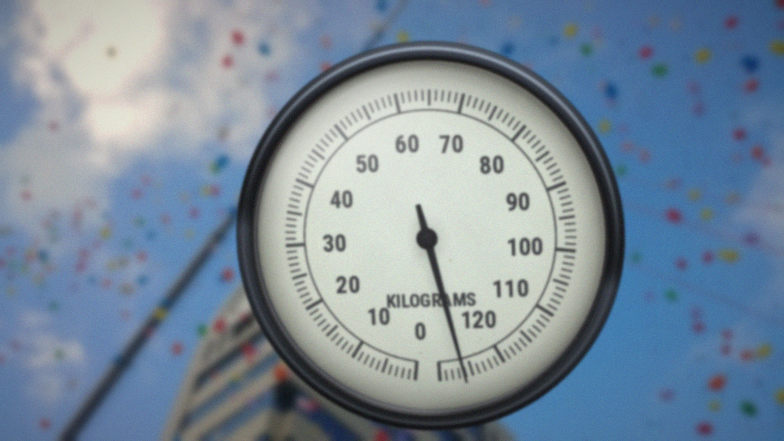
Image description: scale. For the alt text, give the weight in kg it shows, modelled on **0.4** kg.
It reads **126** kg
